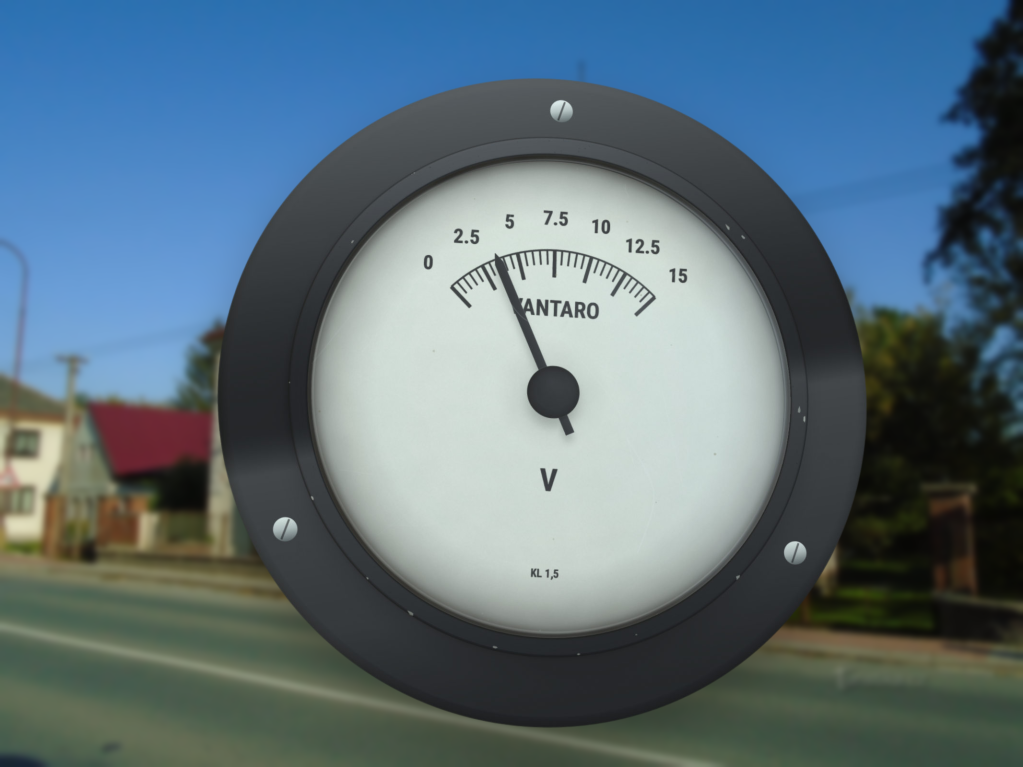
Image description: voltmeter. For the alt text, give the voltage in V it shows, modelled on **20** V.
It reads **3.5** V
